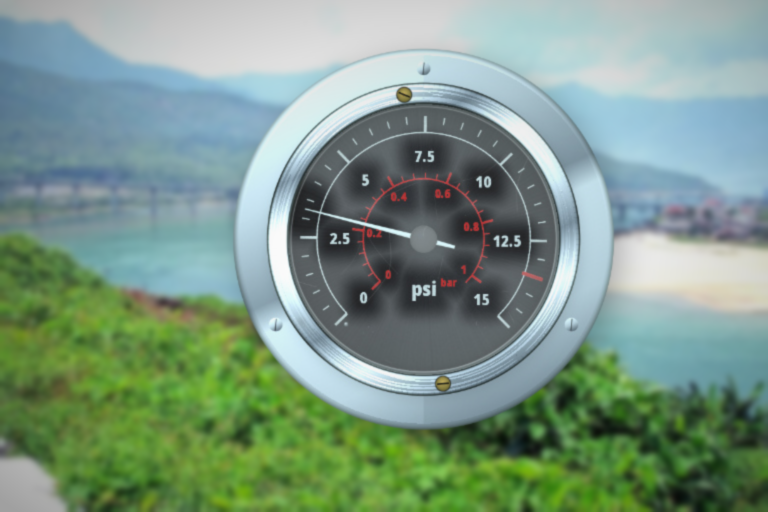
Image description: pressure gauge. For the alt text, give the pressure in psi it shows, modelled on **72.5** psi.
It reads **3.25** psi
